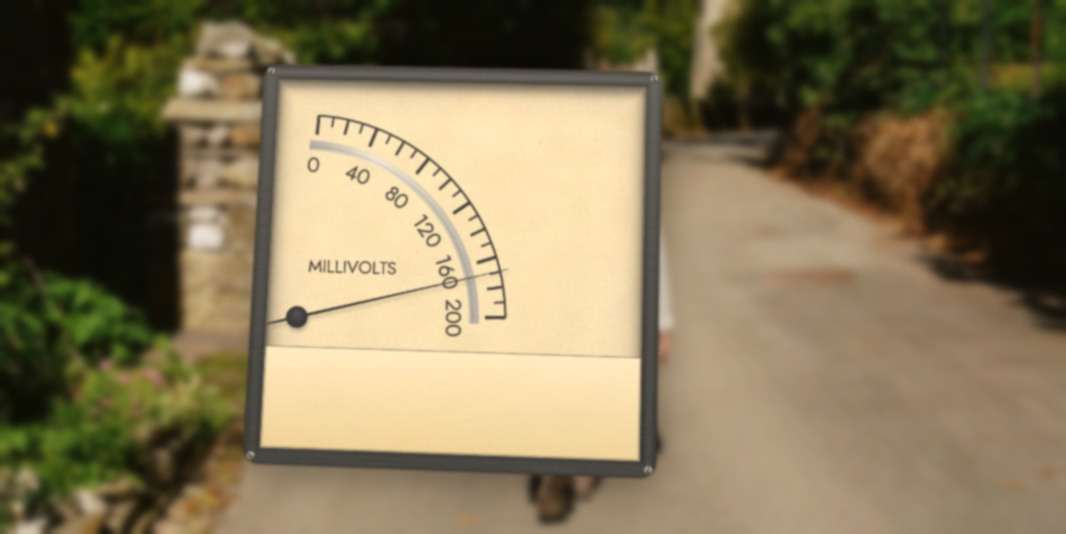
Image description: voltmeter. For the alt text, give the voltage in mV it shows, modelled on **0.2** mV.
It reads **170** mV
